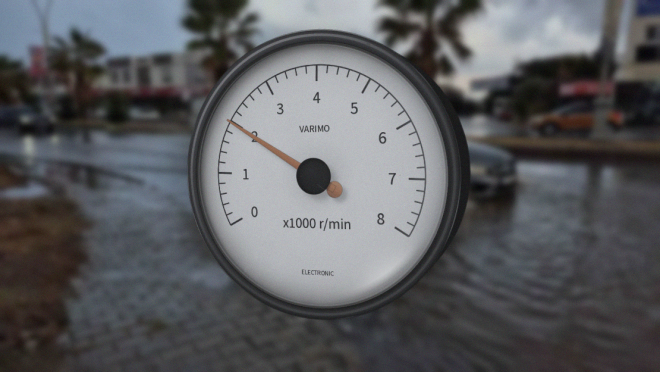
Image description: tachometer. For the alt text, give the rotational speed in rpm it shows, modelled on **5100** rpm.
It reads **2000** rpm
